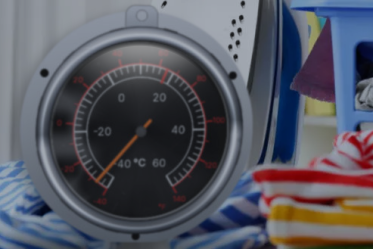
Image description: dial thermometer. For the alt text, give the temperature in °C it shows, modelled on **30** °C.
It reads **-36** °C
